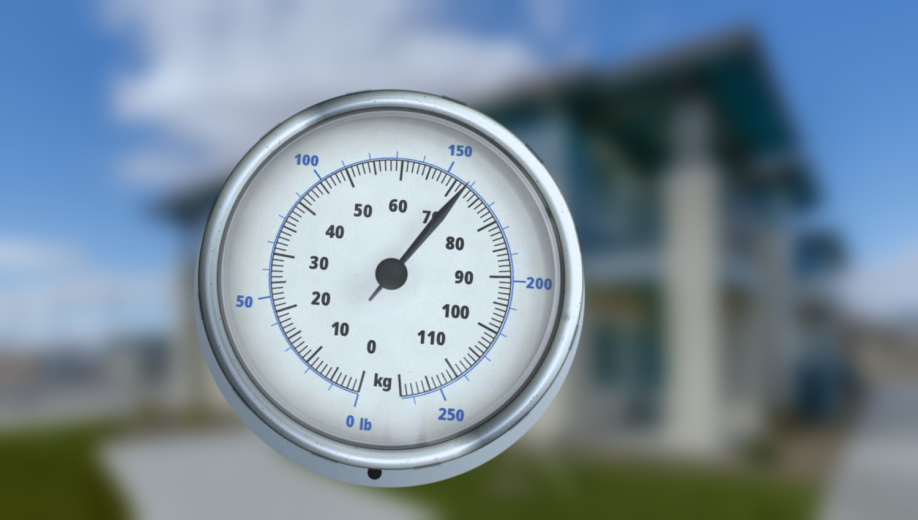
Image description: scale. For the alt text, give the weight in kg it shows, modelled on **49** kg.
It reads **72** kg
